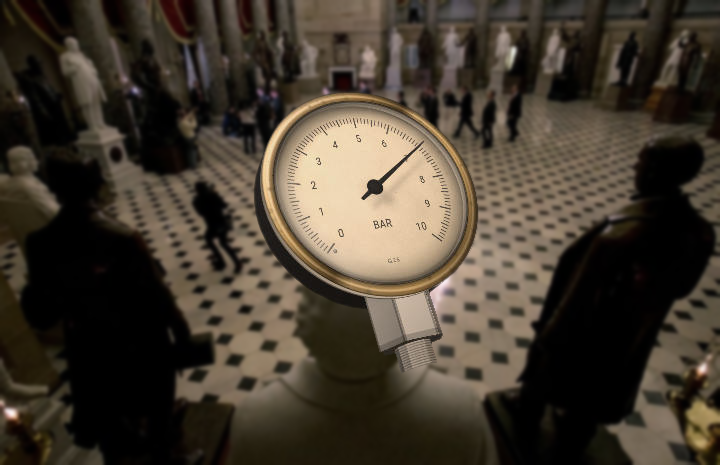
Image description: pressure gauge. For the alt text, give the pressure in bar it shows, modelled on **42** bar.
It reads **7** bar
